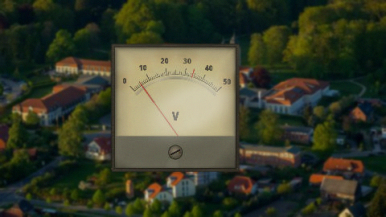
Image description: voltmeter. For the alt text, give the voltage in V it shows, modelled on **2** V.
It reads **5** V
